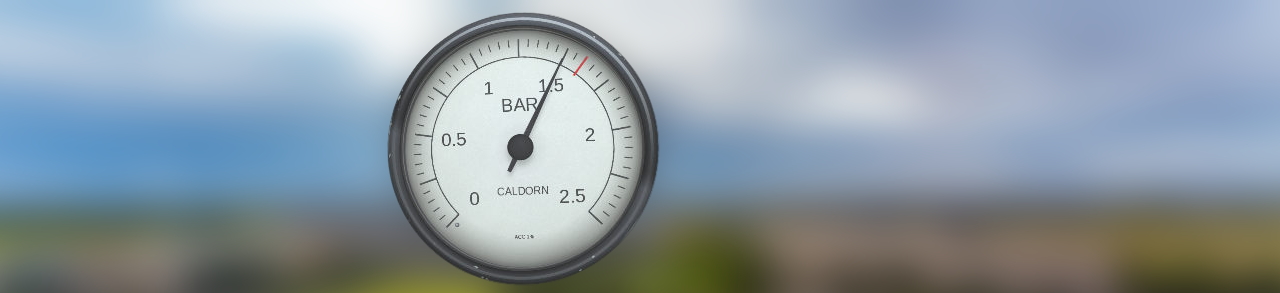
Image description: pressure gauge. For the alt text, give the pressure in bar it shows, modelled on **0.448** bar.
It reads **1.5** bar
